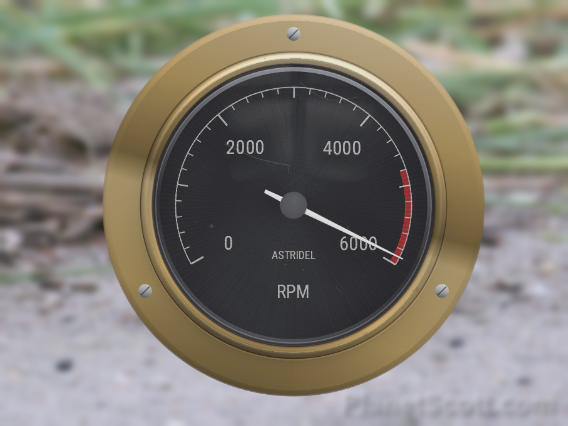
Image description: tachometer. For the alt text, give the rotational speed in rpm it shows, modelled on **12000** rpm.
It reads **5900** rpm
